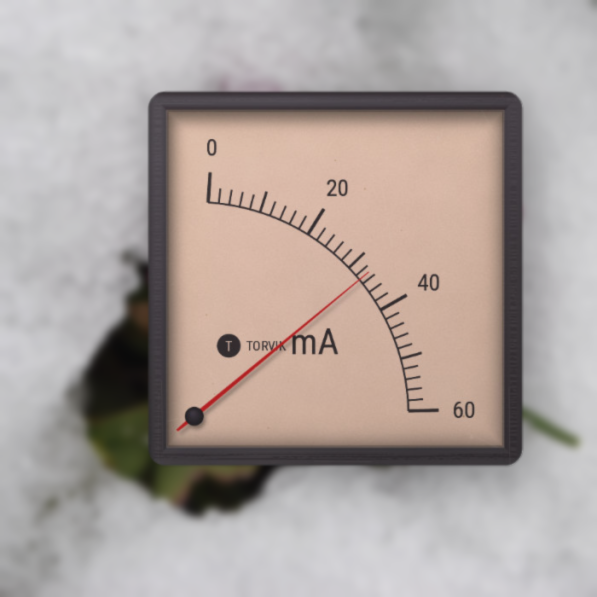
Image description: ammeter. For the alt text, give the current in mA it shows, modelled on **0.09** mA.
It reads **33** mA
